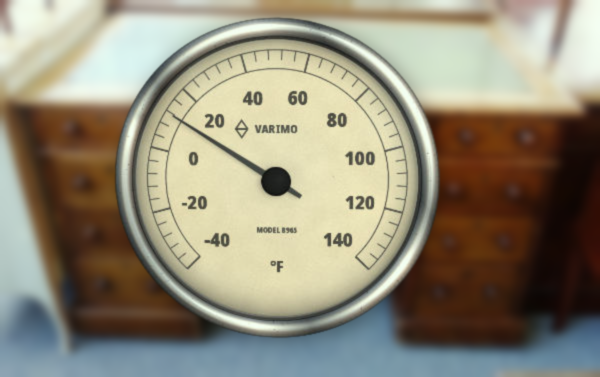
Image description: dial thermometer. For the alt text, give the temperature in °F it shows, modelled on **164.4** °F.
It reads **12** °F
